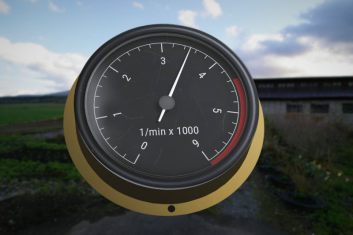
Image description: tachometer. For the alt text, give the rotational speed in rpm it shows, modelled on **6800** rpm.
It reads **3500** rpm
